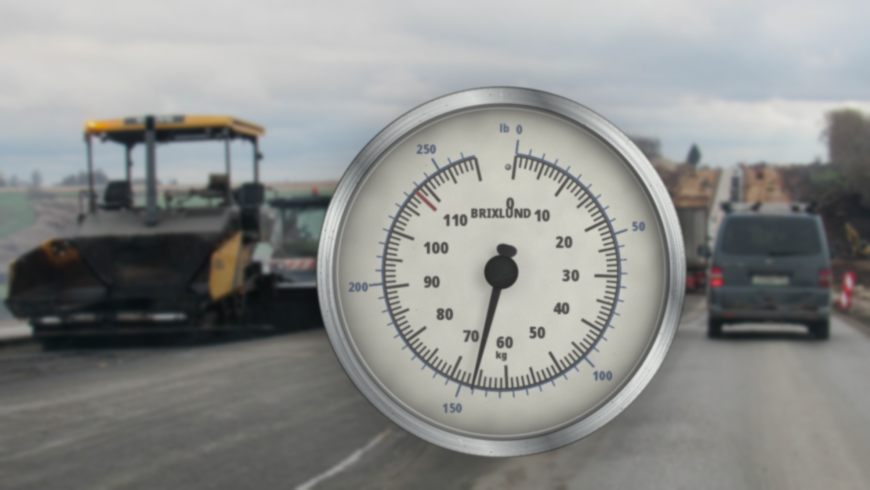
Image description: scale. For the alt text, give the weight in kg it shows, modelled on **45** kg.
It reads **66** kg
